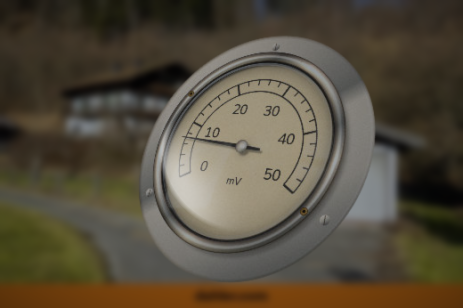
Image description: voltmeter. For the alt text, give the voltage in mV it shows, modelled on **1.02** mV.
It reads **7** mV
